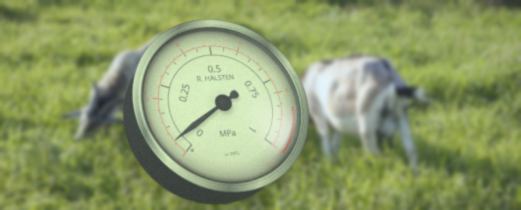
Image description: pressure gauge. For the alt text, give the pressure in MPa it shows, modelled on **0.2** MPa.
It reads **0.05** MPa
